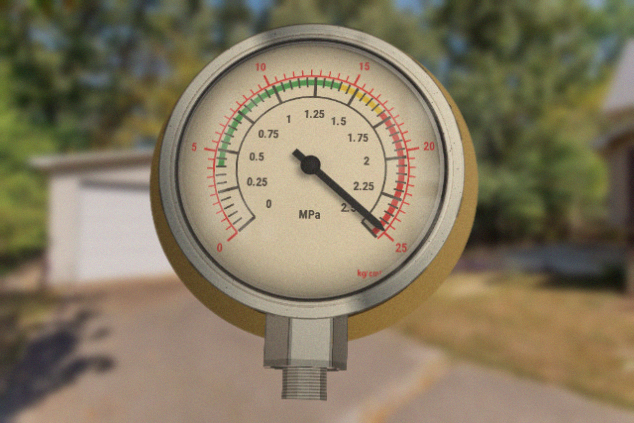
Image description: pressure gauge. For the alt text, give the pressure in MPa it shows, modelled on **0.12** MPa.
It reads **2.45** MPa
